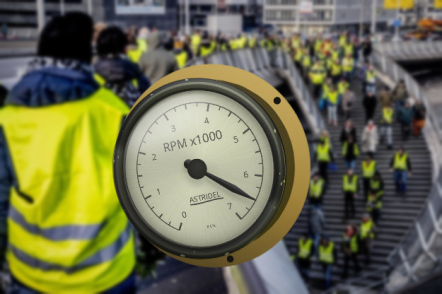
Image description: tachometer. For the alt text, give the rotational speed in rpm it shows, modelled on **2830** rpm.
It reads **6500** rpm
